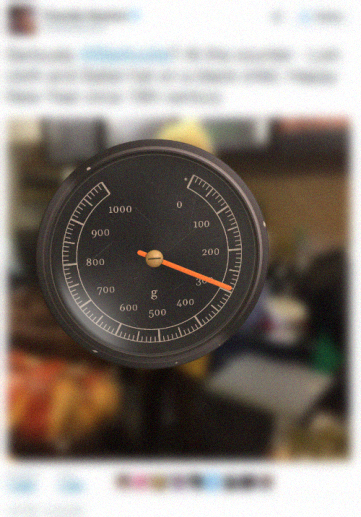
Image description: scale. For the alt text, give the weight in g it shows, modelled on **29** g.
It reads **290** g
